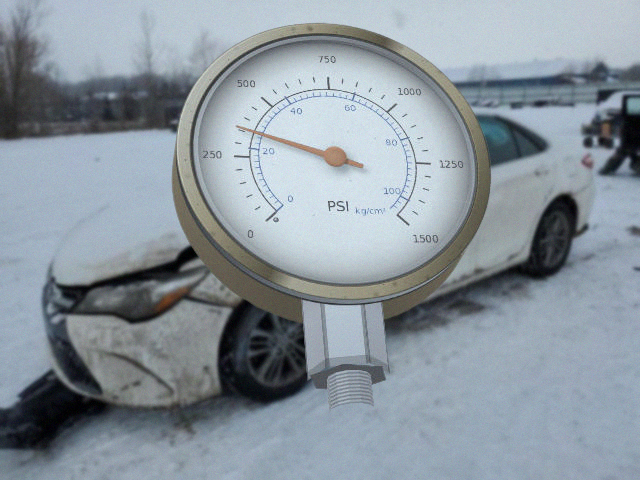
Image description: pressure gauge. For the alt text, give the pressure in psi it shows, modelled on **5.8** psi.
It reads **350** psi
